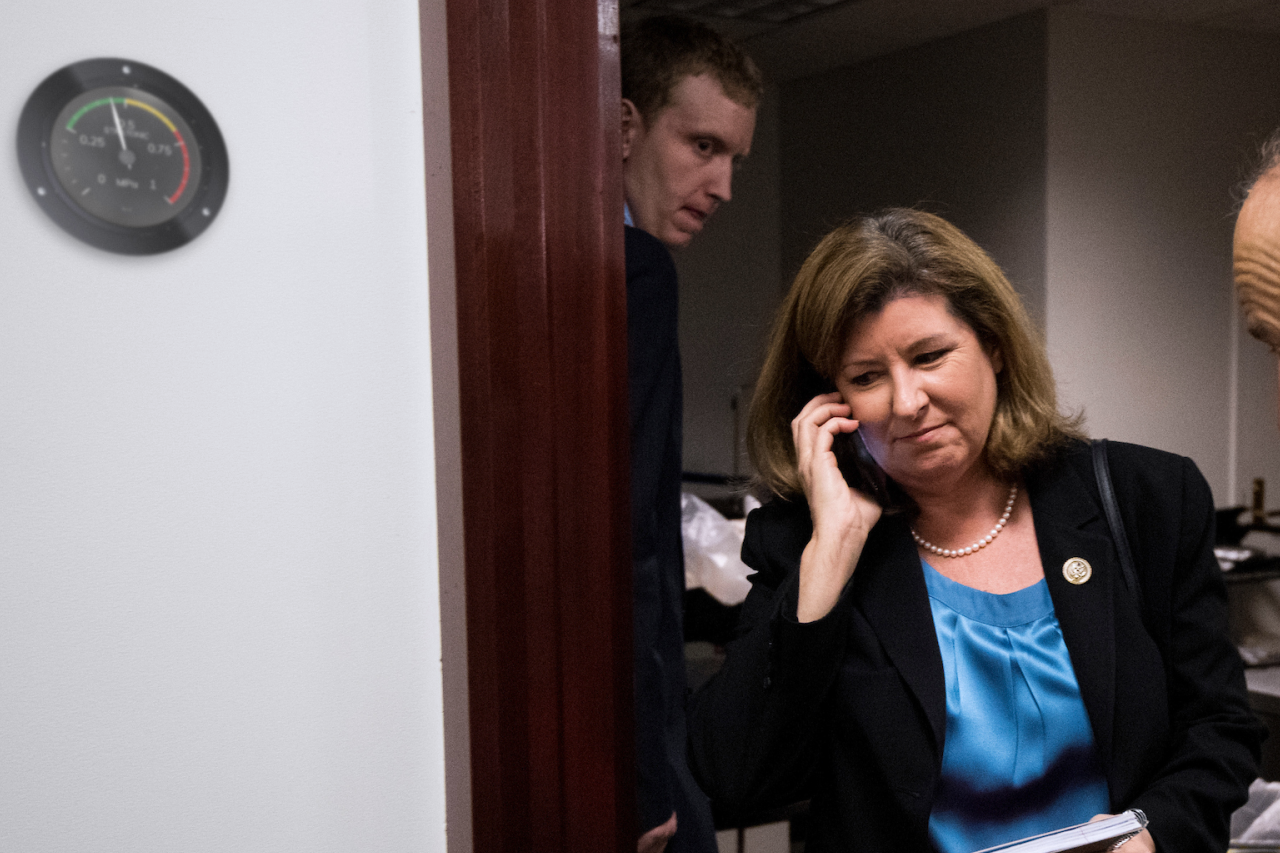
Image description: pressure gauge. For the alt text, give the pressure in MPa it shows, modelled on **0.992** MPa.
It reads **0.45** MPa
